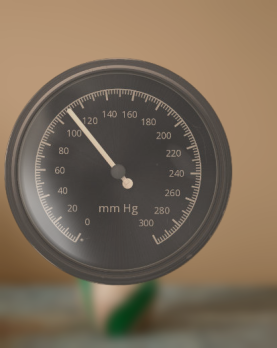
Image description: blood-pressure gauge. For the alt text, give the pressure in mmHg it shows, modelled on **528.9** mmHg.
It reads **110** mmHg
